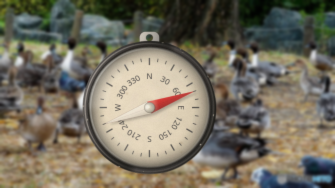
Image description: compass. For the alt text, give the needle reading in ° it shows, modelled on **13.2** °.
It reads **70** °
